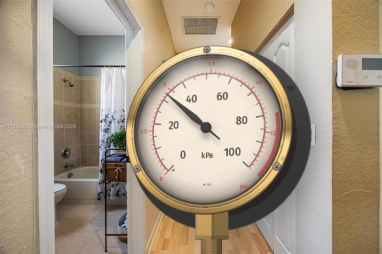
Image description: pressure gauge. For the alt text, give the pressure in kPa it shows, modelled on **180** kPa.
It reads **32.5** kPa
